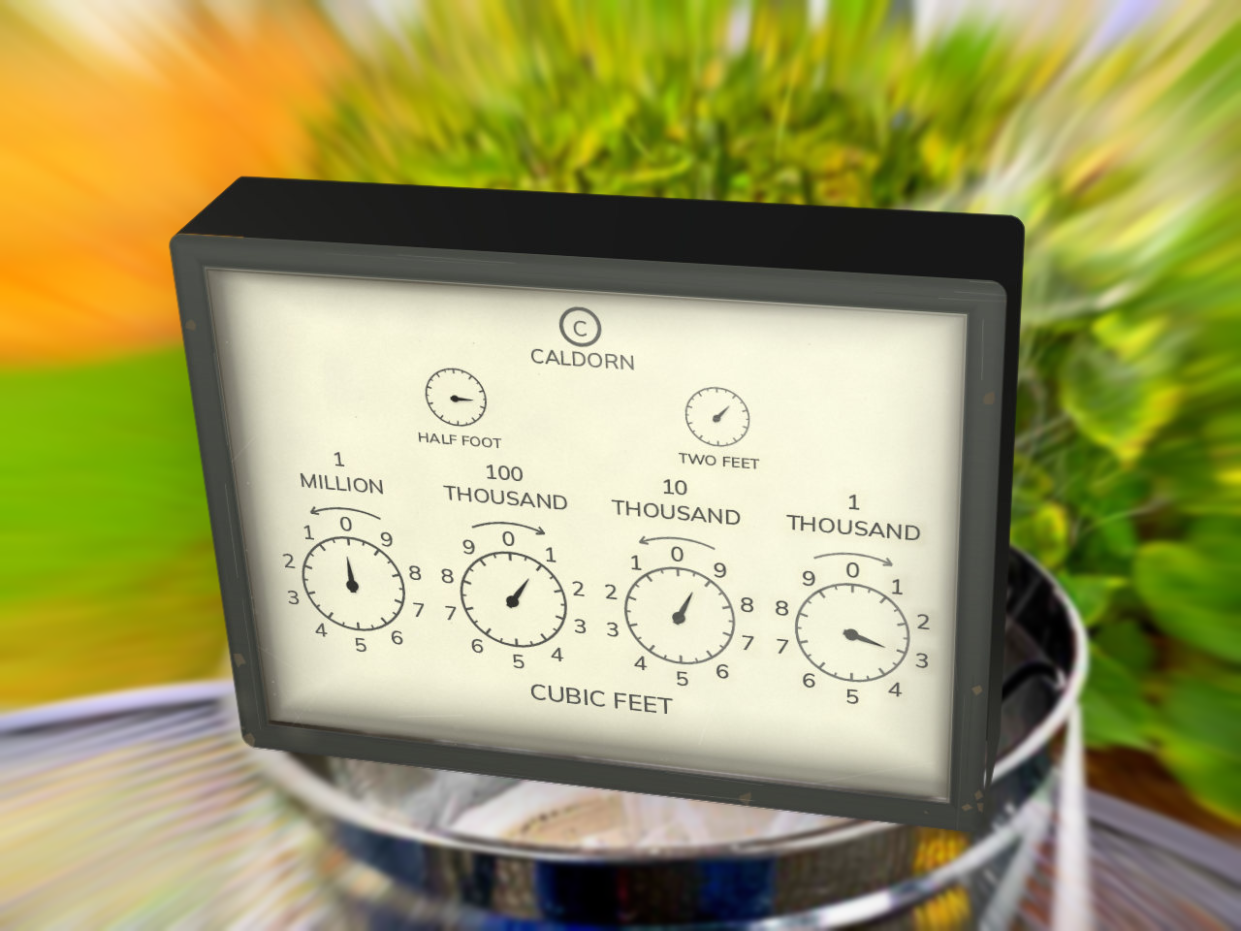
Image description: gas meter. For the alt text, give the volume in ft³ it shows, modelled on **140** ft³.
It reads **9300** ft³
